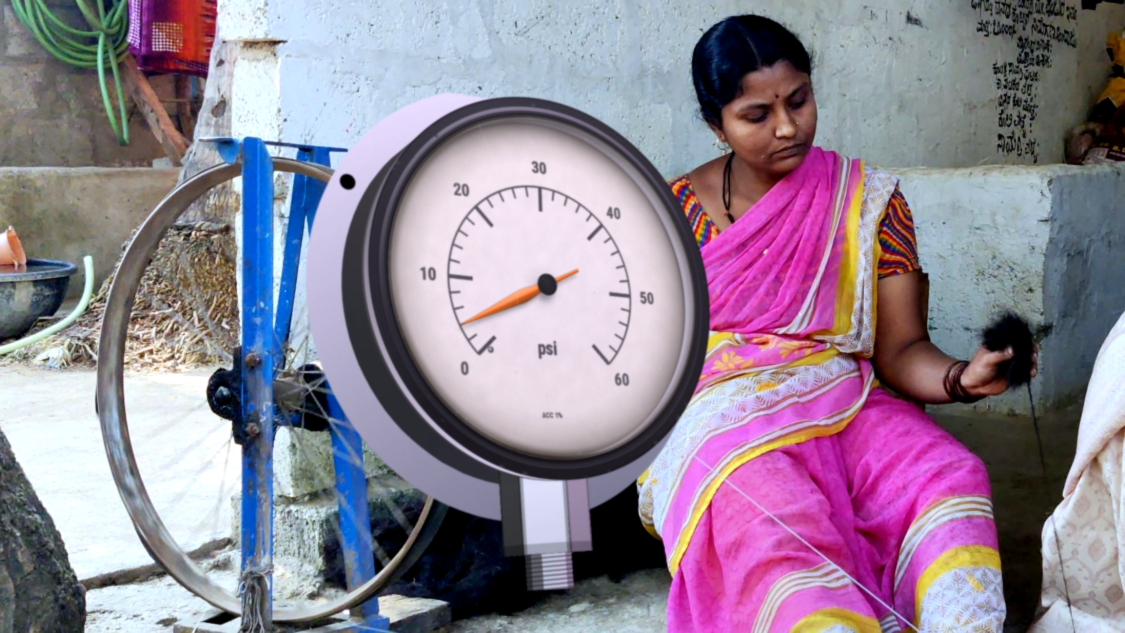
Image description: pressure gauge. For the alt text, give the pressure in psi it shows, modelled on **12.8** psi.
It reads **4** psi
